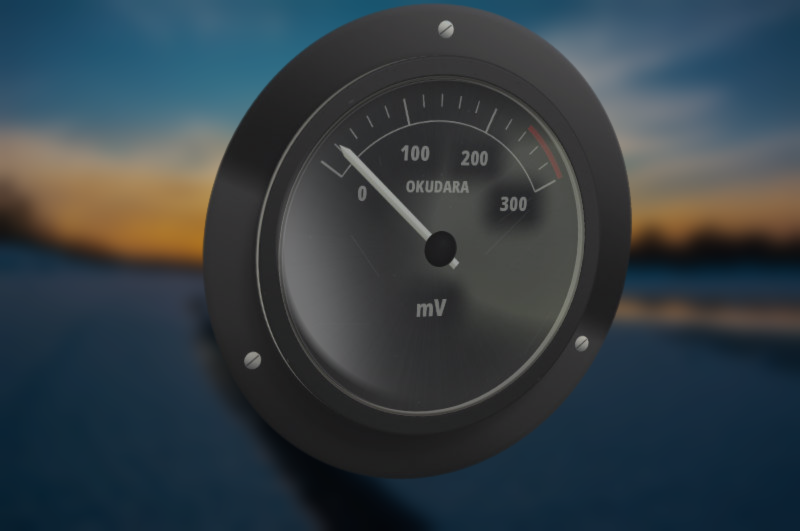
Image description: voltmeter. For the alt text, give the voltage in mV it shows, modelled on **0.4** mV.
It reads **20** mV
